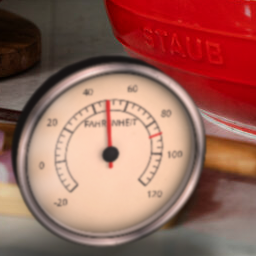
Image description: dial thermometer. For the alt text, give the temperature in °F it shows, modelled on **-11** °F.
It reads **48** °F
